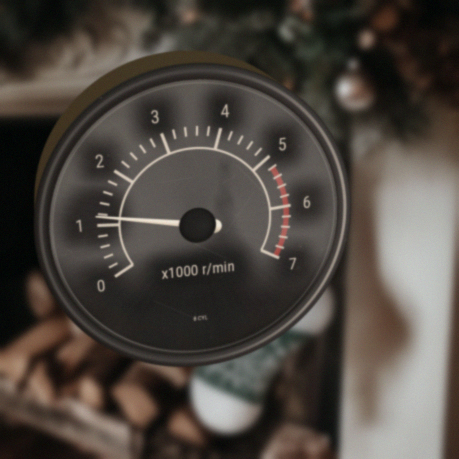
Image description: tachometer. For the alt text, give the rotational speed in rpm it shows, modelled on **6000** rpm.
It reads **1200** rpm
